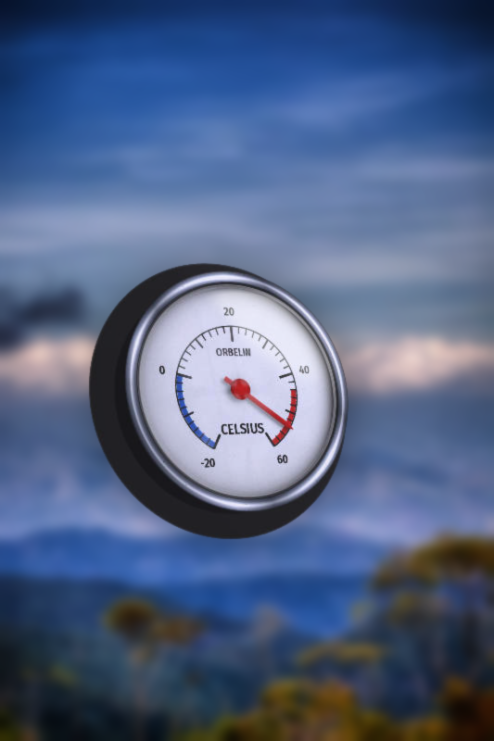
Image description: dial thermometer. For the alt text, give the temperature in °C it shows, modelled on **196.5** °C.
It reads **54** °C
